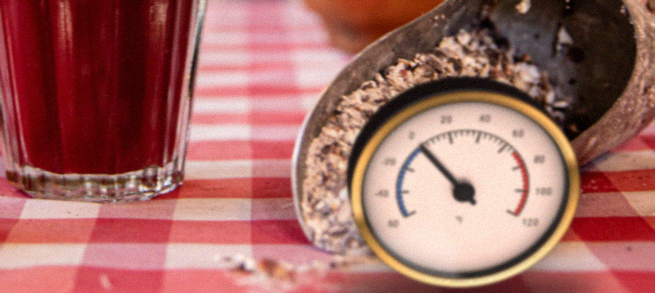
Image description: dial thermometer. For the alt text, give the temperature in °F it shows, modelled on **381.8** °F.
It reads **0** °F
